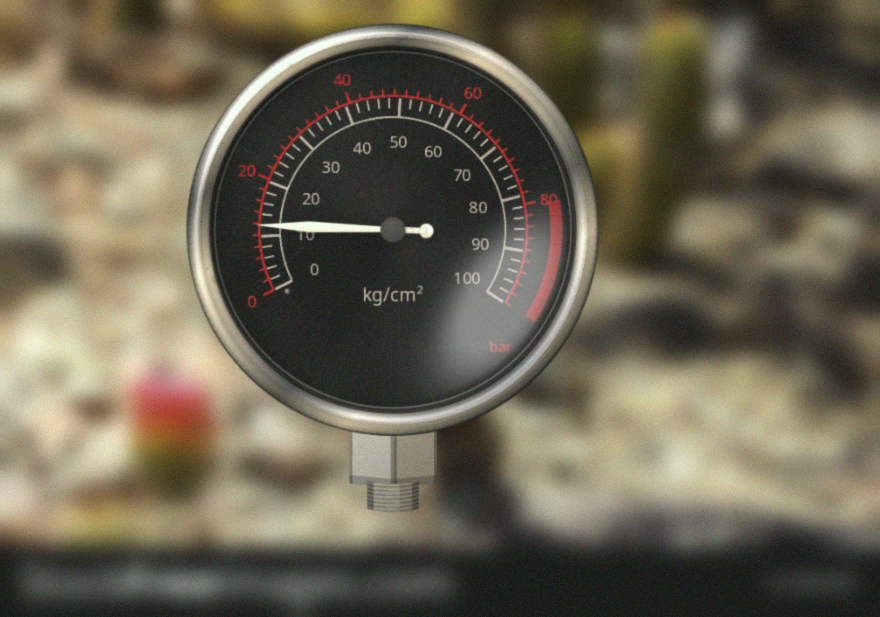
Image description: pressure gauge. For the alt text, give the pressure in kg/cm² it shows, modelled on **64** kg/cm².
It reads **12** kg/cm²
